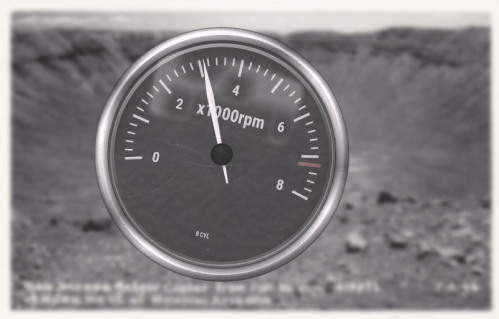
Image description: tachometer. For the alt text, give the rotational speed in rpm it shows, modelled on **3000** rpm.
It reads **3100** rpm
